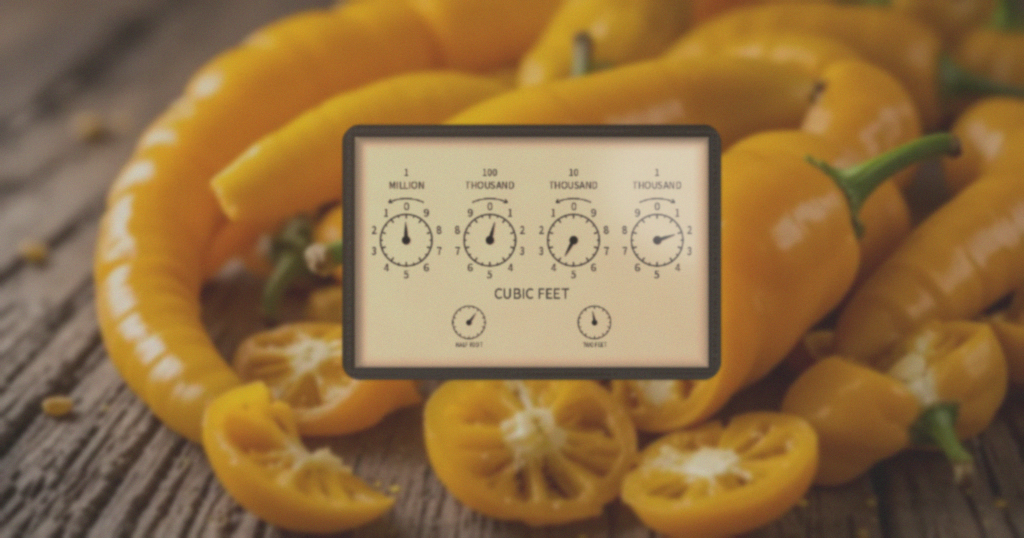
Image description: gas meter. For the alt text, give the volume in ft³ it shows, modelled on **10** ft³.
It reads **4200** ft³
